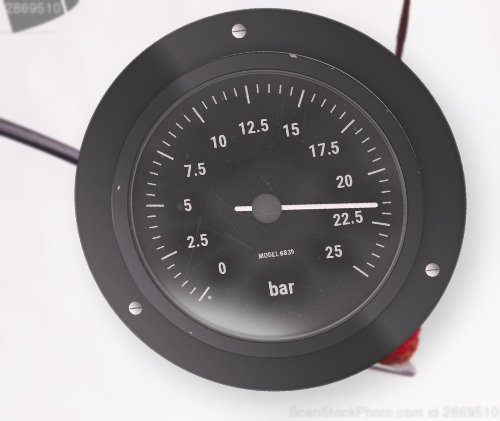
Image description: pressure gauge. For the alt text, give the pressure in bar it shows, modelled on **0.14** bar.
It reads **21.5** bar
